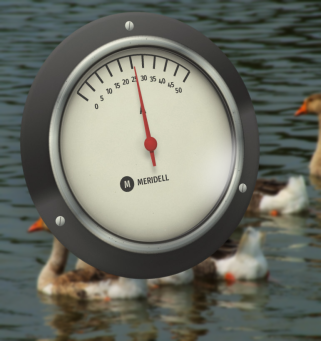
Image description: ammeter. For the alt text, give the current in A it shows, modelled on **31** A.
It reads **25** A
